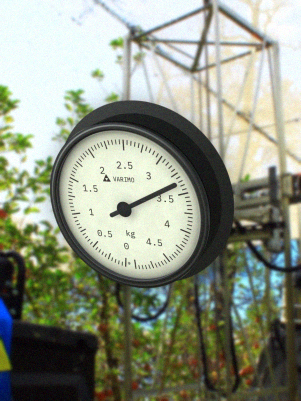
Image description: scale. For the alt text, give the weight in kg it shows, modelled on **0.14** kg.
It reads **3.35** kg
